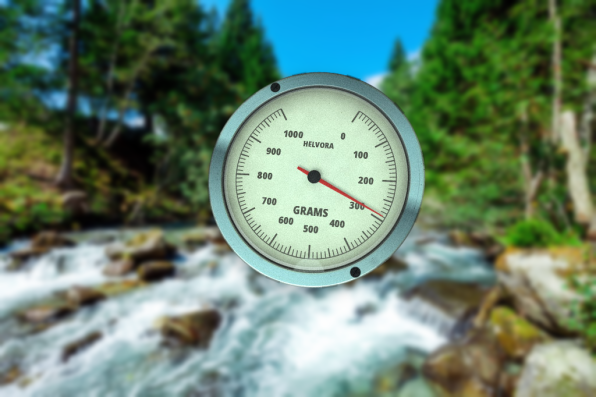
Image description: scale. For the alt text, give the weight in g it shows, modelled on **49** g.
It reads **290** g
